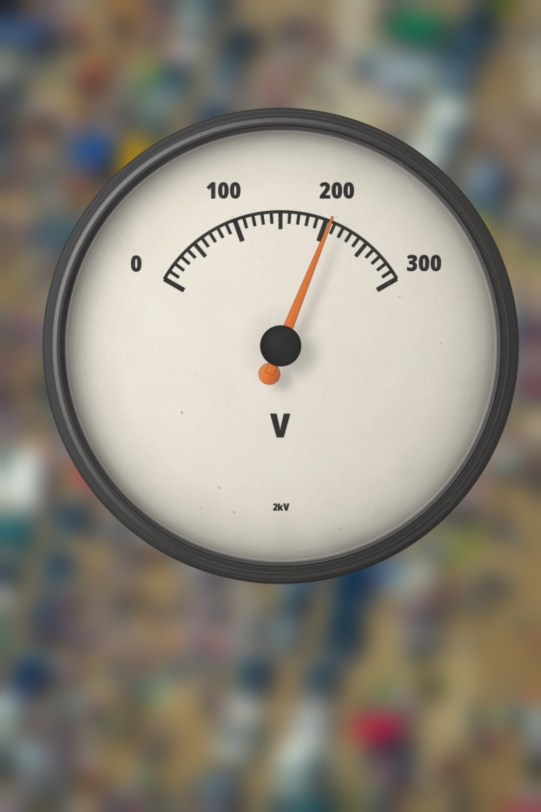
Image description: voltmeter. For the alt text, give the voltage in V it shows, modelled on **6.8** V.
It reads **205** V
